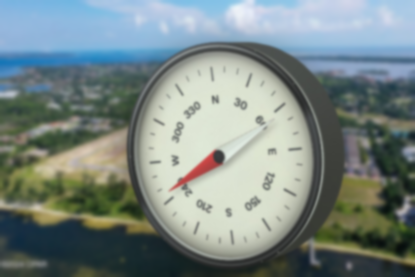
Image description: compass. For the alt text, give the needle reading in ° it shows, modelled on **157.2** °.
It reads **245** °
